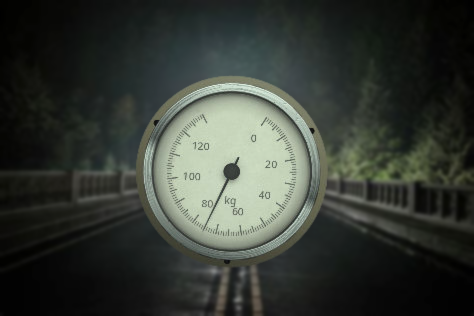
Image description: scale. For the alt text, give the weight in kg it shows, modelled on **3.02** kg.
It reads **75** kg
